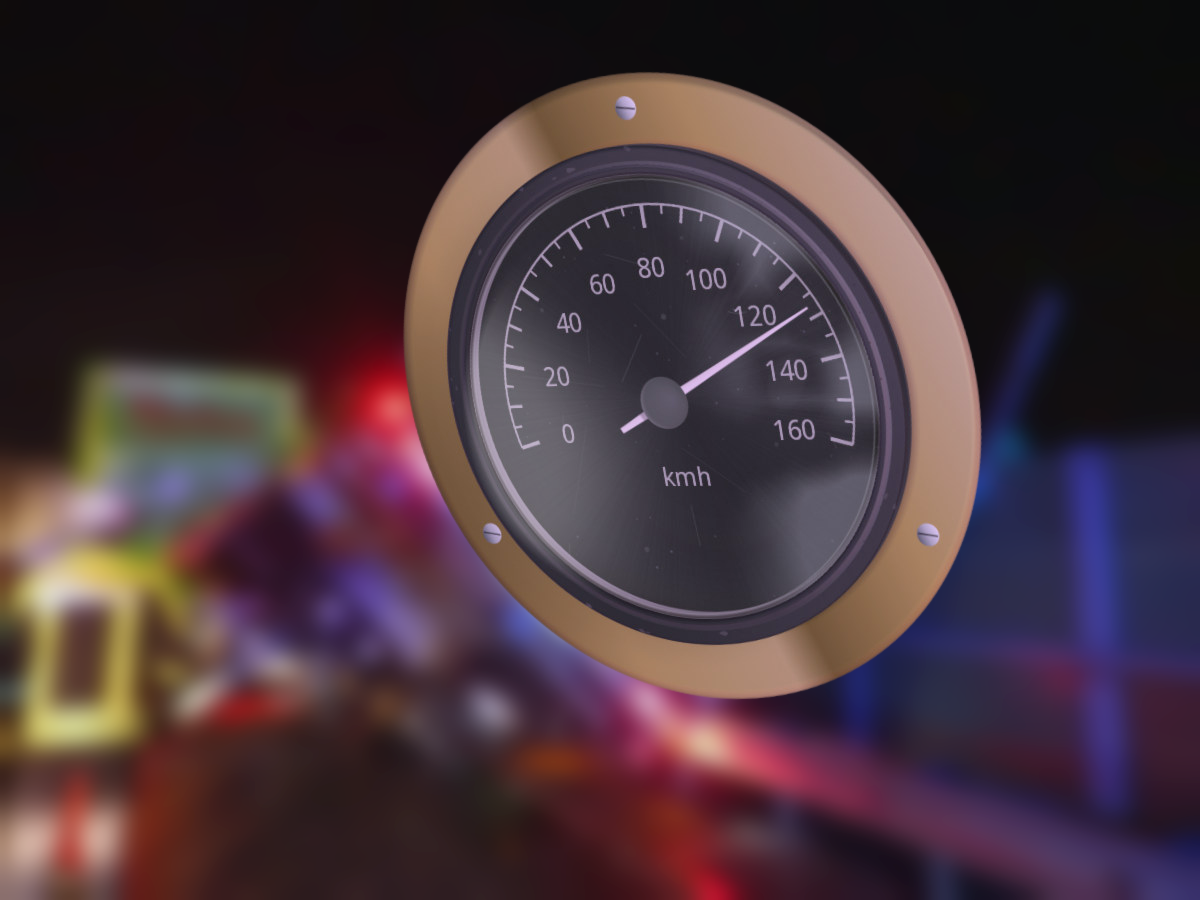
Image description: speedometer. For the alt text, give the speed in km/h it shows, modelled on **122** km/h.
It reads **127.5** km/h
